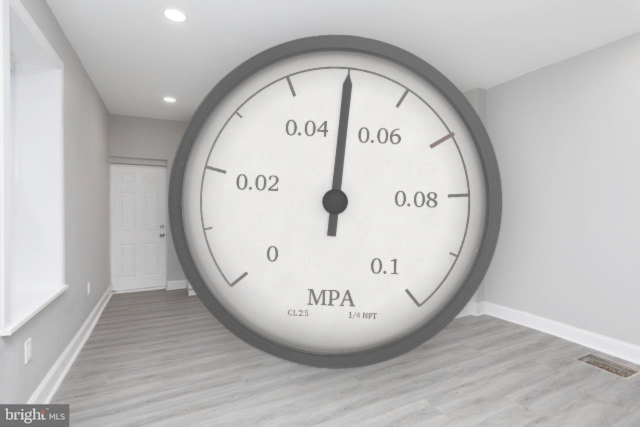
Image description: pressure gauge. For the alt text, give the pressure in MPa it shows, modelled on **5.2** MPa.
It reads **0.05** MPa
